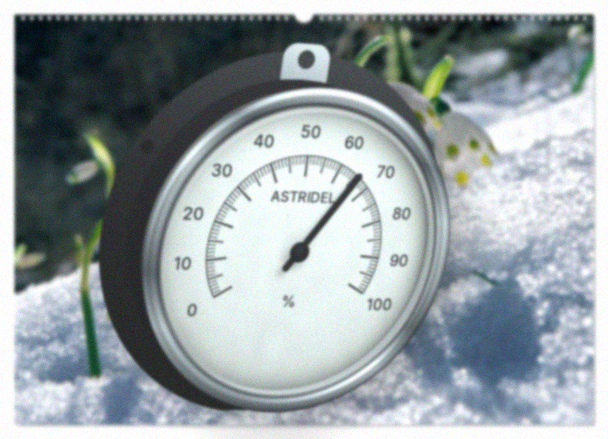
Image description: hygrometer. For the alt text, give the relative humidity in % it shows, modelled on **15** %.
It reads **65** %
